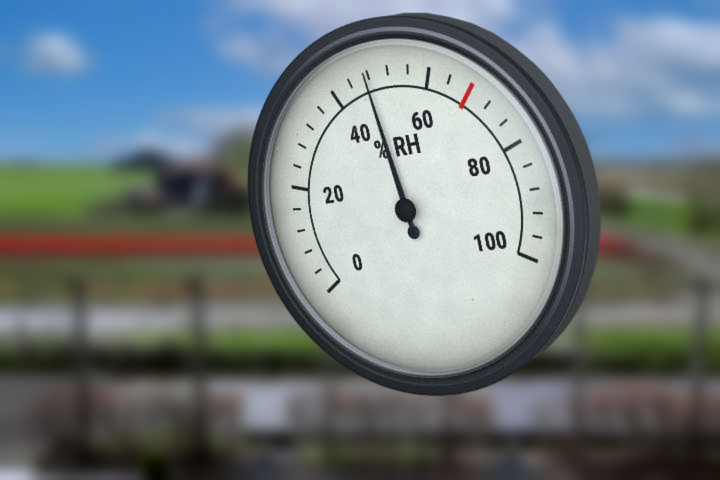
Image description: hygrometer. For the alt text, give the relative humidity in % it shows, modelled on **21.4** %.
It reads **48** %
